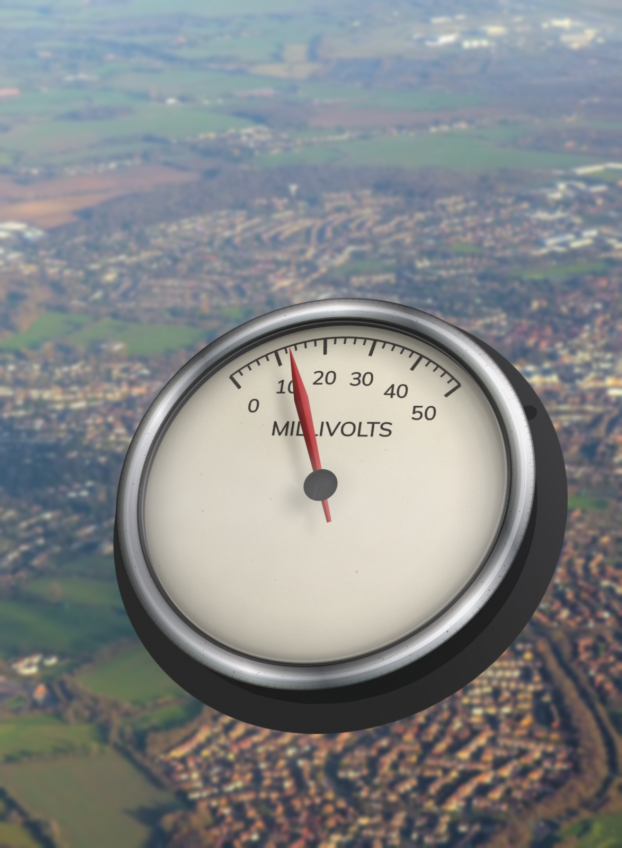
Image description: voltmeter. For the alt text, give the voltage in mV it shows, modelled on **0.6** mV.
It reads **13** mV
